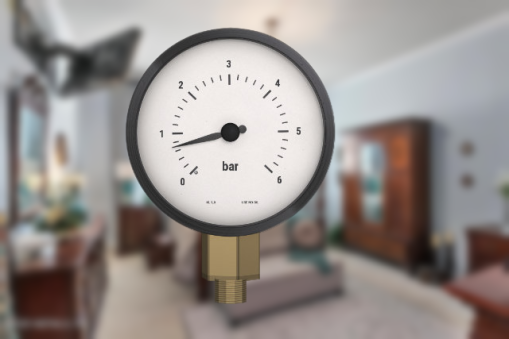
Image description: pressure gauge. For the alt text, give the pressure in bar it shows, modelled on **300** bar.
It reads **0.7** bar
